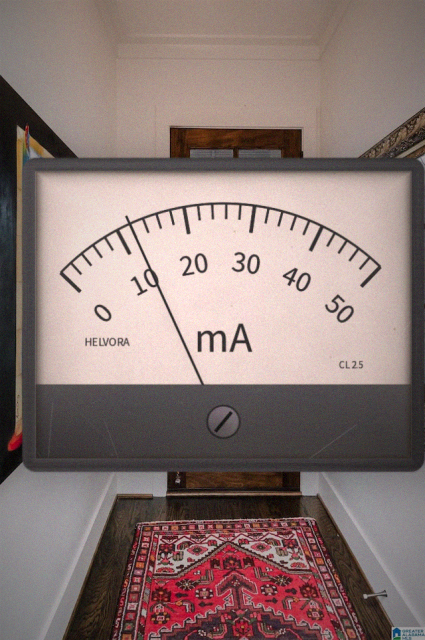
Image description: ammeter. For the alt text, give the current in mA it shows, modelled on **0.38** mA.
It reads **12** mA
